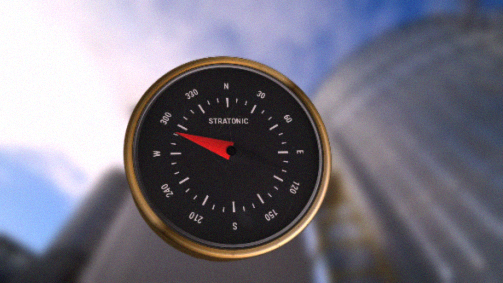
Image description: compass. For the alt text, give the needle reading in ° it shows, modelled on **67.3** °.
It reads **290** °
